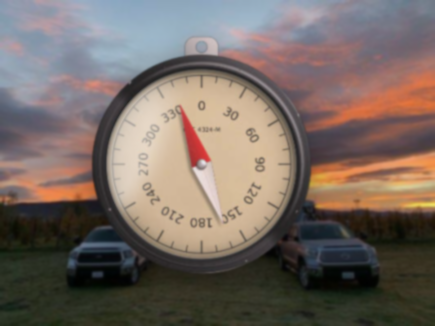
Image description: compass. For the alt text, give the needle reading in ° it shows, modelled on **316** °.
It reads **340** °
